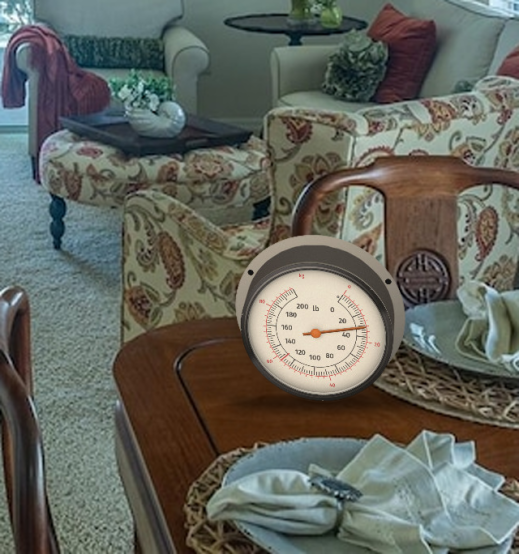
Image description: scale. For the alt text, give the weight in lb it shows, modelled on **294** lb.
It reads **30** lb
